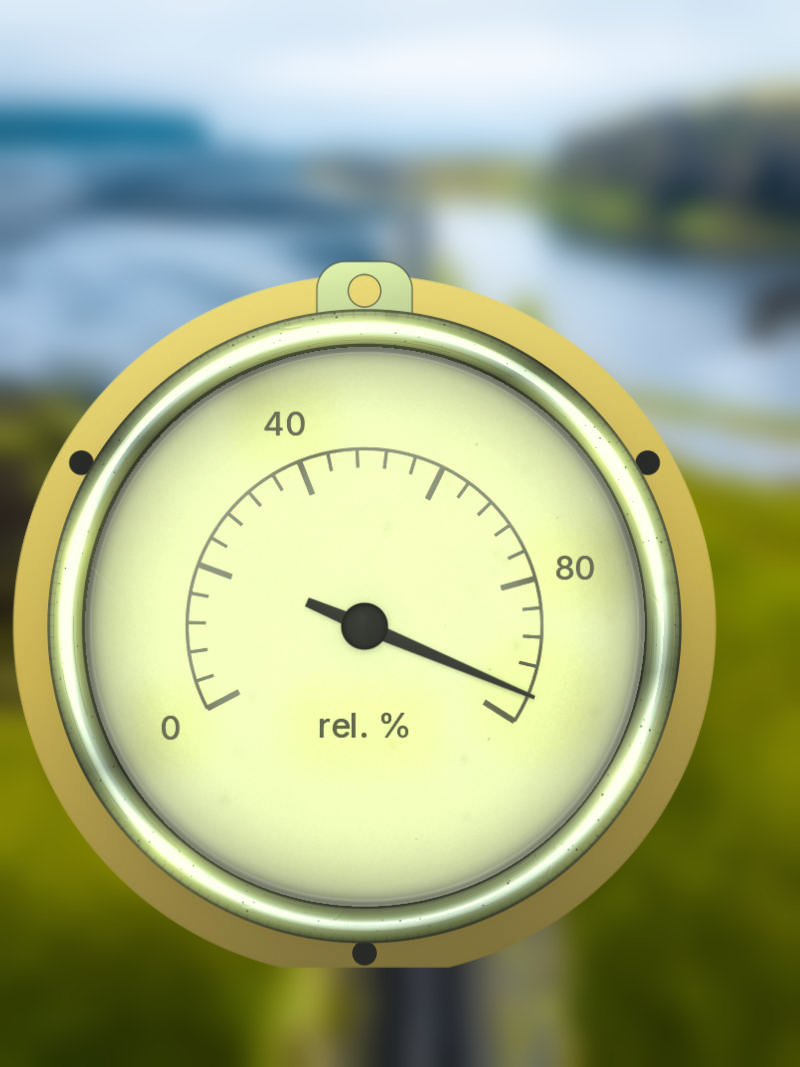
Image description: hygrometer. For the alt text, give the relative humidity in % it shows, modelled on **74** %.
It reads **96** %
